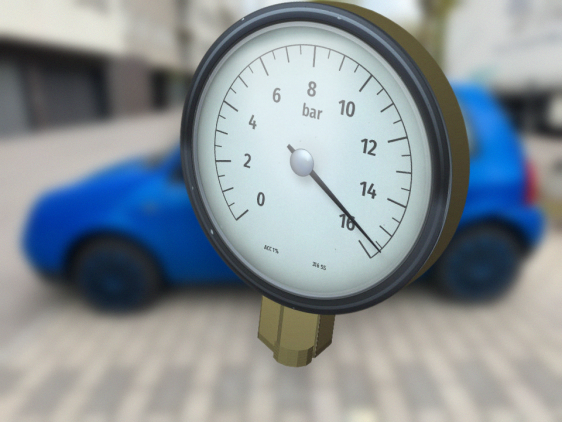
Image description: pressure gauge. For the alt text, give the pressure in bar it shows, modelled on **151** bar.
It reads **15.5** bar
